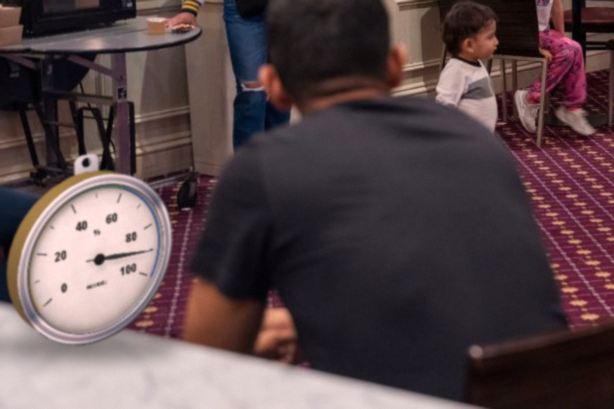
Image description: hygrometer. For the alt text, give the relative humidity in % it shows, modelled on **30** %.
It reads **90** %
